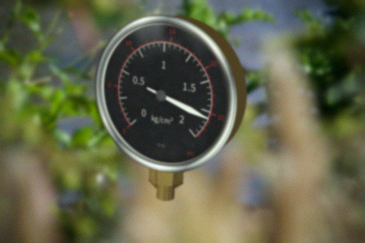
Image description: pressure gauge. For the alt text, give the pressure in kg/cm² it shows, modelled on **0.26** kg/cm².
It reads **1.8** kg/cm²
